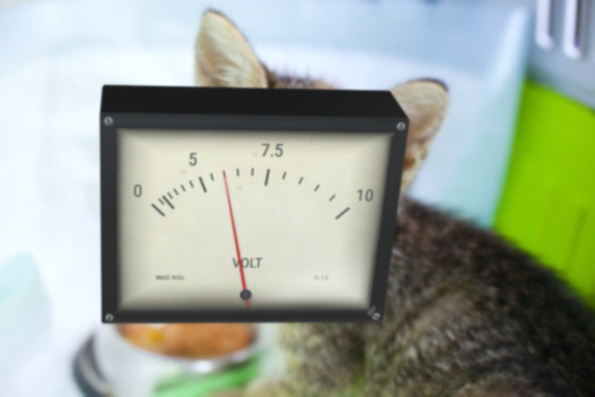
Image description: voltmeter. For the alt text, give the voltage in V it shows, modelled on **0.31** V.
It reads **6** V
